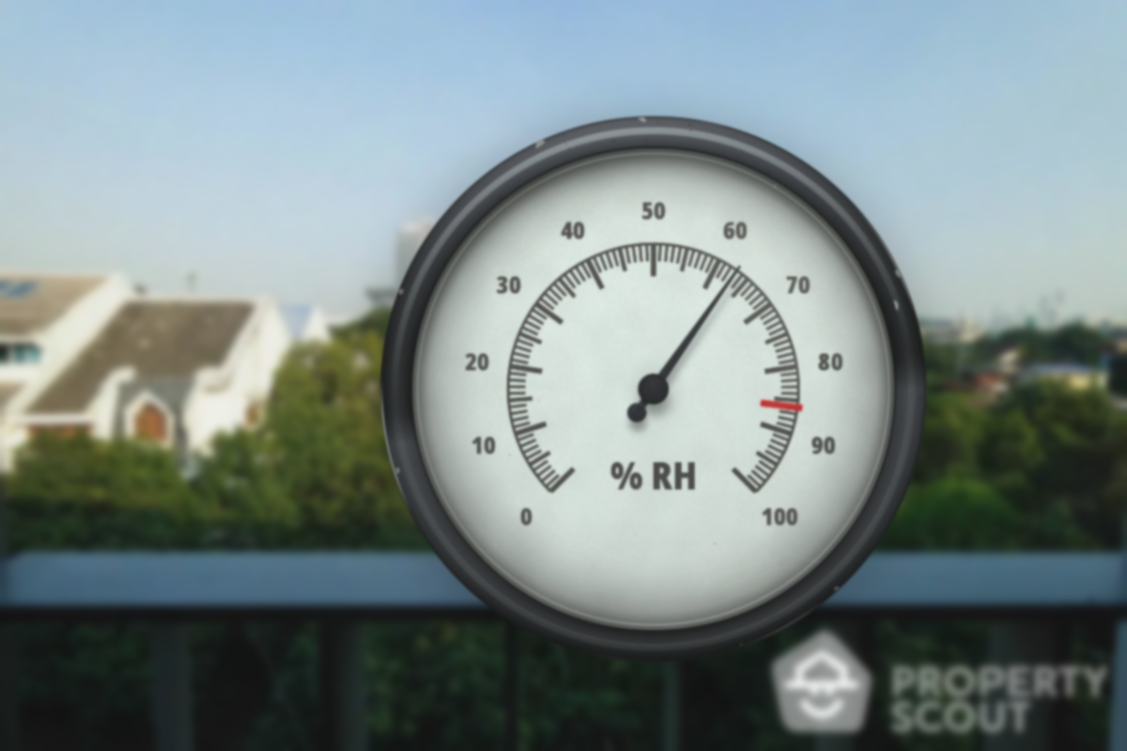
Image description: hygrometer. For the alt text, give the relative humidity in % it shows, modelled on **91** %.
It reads **63** %
